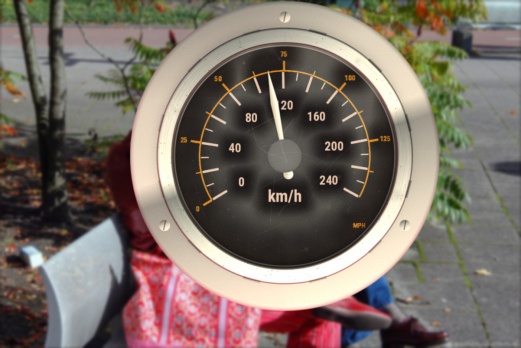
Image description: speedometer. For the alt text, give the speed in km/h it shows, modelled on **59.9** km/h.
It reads **110** km/h
